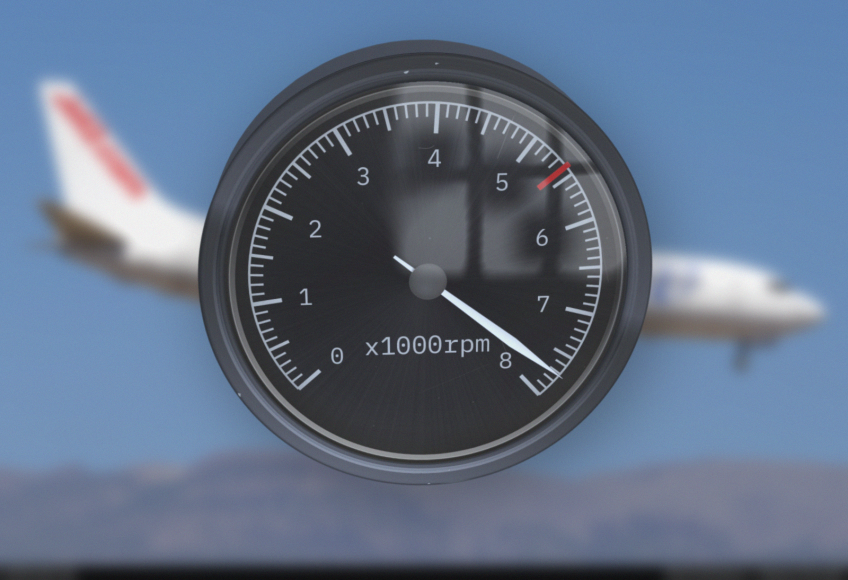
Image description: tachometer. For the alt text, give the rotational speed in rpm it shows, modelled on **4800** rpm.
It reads **7700** rpm
